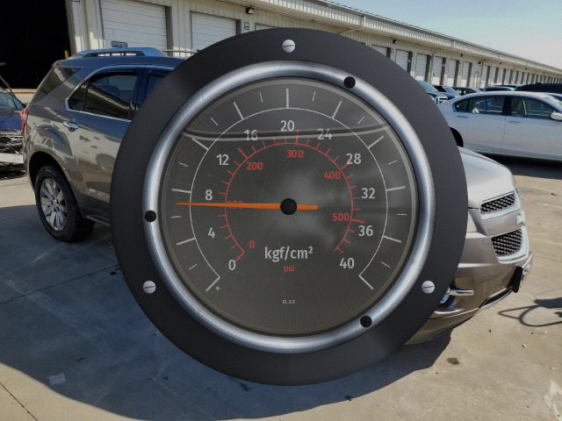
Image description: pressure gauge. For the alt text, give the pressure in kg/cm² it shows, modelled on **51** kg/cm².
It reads **7** kg/cm²
